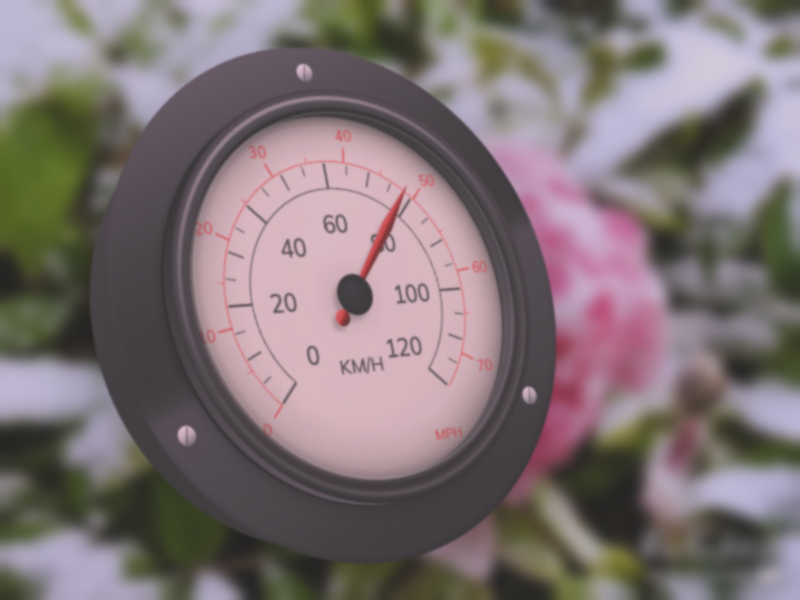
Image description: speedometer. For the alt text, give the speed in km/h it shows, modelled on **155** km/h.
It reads **77.5** km/h
